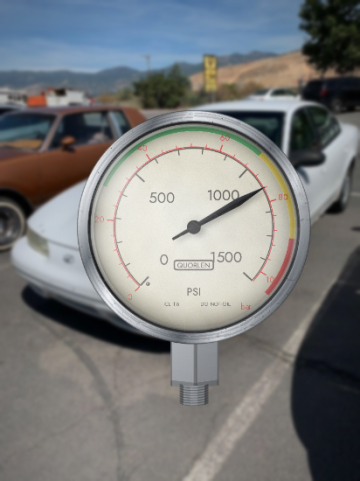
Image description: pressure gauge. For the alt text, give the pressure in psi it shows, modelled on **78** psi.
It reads **1100** psi
